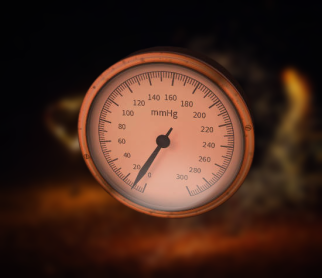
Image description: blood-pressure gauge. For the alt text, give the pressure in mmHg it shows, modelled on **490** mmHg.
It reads **10** mmHg
